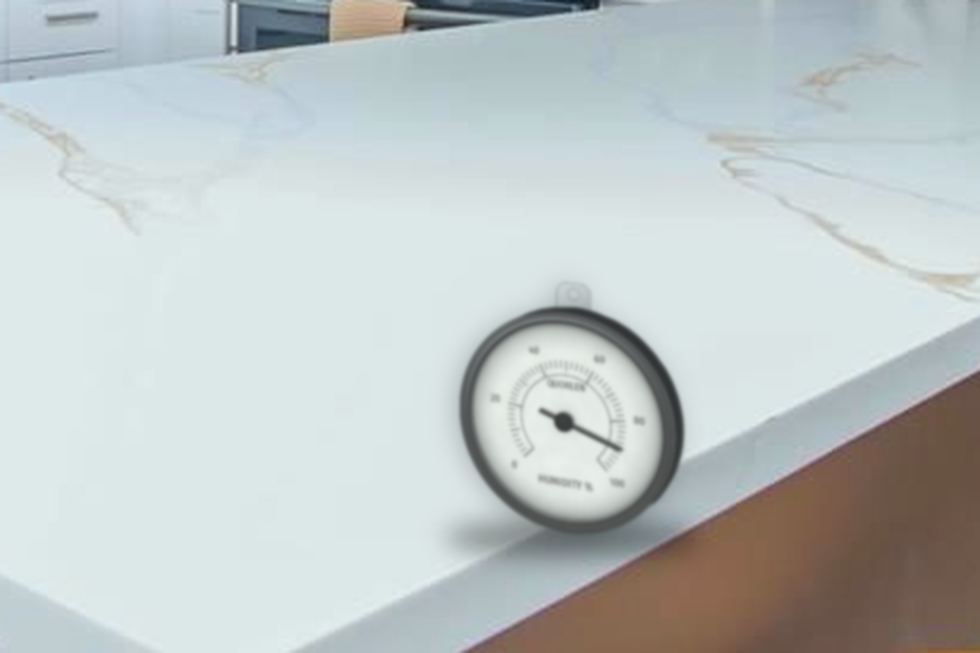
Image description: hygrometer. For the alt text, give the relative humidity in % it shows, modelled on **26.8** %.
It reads **90** %
